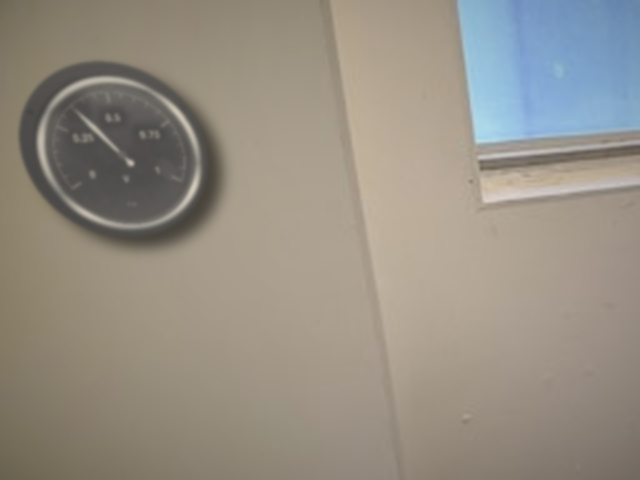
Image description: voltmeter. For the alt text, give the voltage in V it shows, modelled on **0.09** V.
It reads **0.35** V
